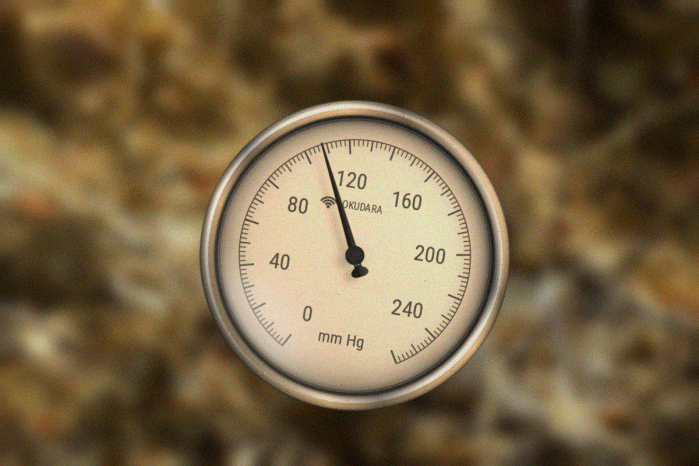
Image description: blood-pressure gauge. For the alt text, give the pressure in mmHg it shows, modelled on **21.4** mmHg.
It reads **108** mmHg
